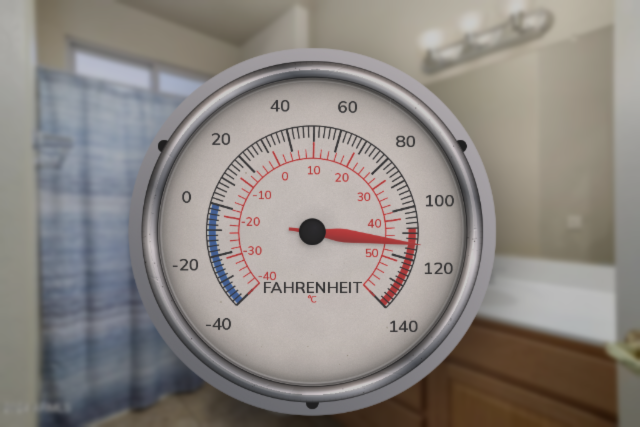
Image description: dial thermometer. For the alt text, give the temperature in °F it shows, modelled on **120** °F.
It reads **114** °F
